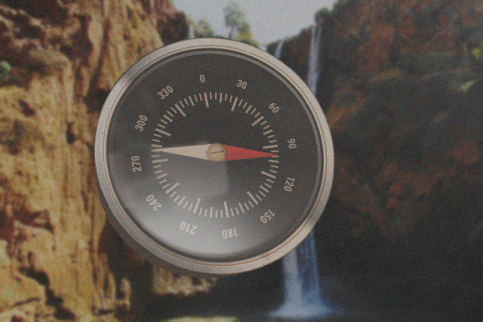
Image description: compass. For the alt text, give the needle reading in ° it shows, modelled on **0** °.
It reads **100** °
